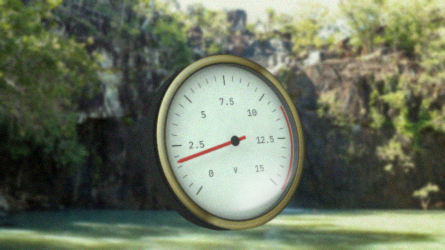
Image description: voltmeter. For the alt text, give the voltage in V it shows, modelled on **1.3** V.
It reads **1.75** V
